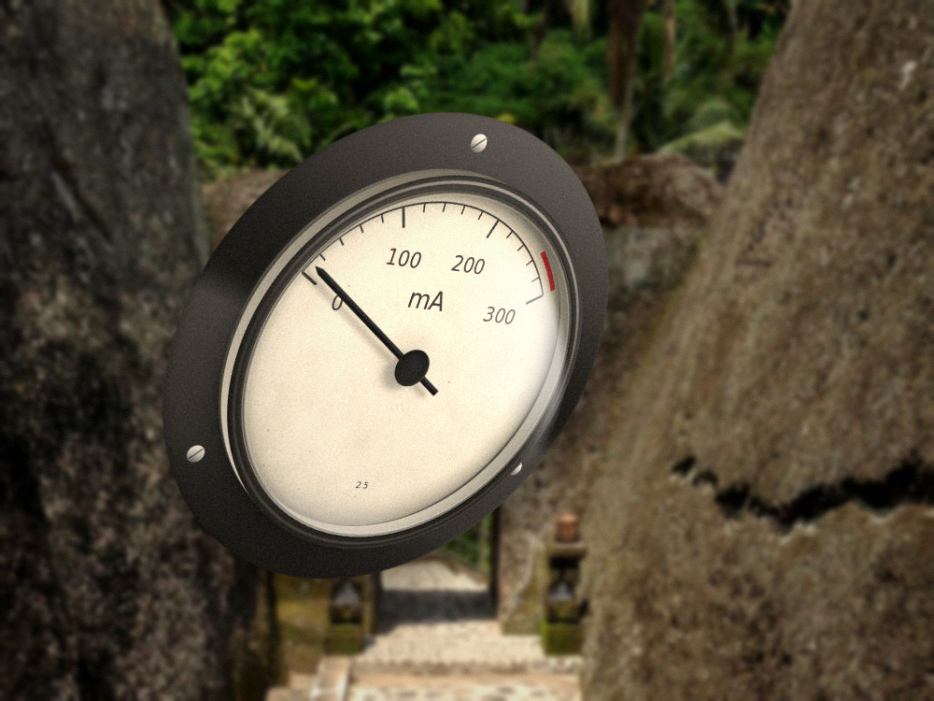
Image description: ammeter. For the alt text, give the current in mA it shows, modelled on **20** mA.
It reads **10** mA
